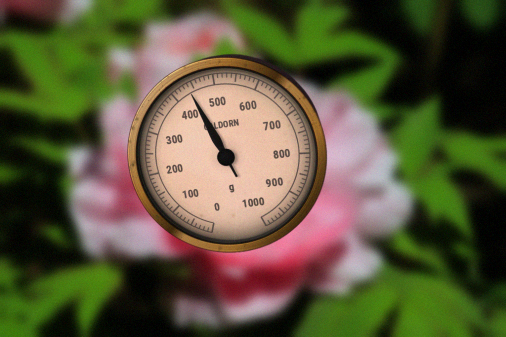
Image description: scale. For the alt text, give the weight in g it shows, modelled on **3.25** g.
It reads **440** g
